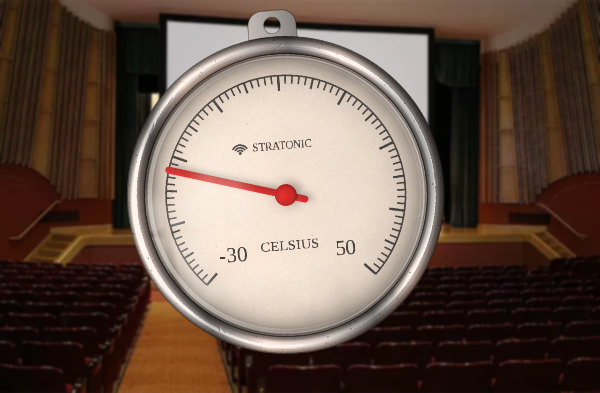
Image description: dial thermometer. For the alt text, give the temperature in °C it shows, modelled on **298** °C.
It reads **-12** °C
